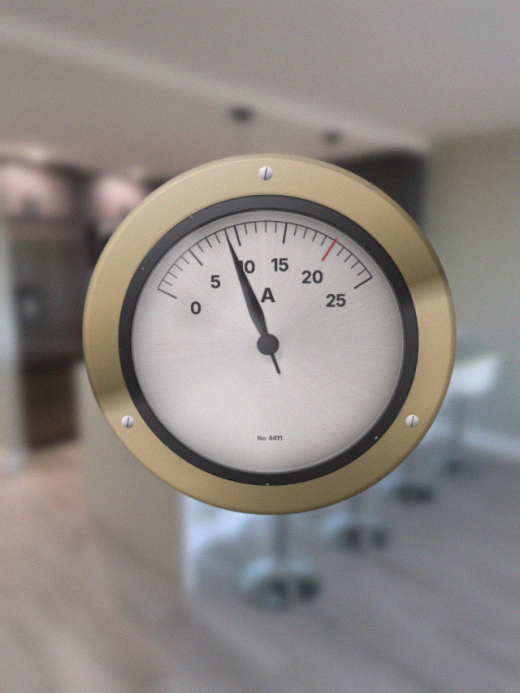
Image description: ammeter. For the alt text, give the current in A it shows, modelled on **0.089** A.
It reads **9** A
